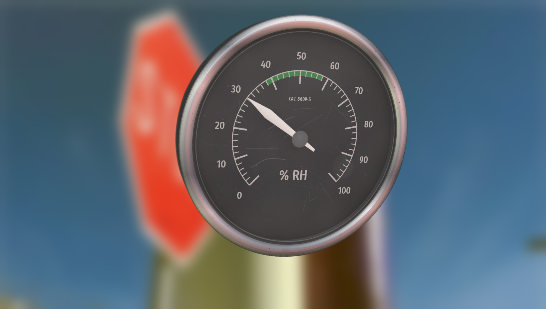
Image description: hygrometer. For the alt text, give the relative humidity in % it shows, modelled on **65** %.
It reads **30** %
